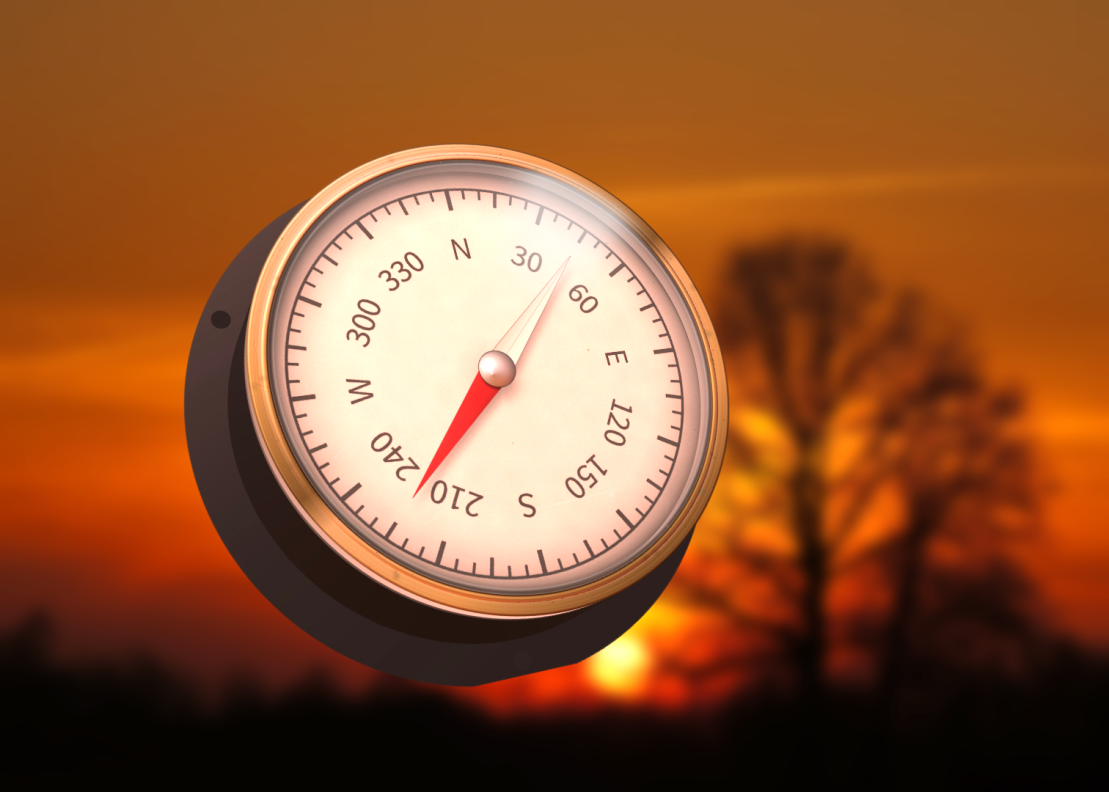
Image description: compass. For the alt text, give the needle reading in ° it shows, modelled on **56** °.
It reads **225** °
